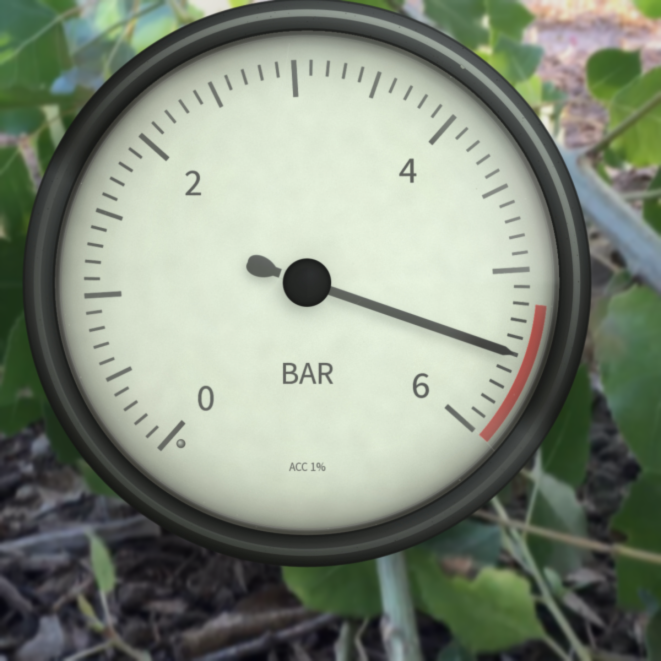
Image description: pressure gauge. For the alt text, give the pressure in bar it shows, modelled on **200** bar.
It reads **5.5** bar
